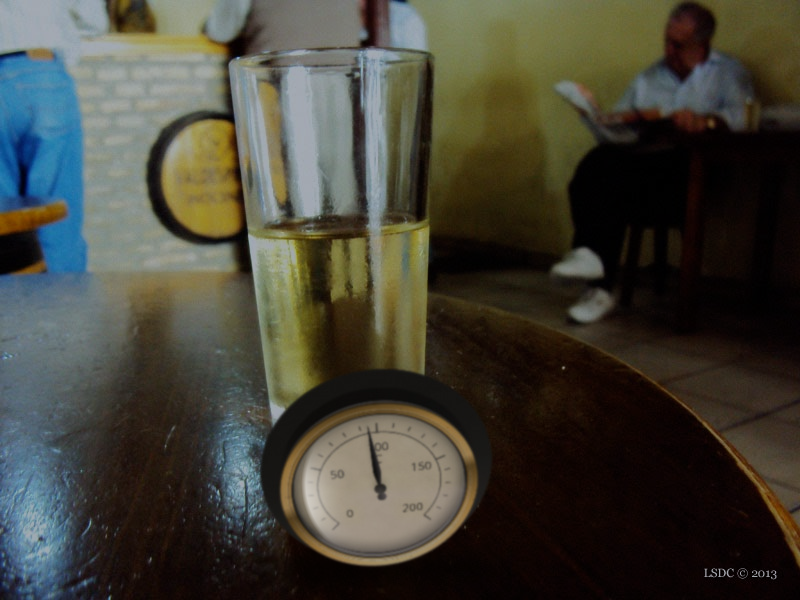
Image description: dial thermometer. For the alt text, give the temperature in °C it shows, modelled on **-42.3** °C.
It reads **95** °C
